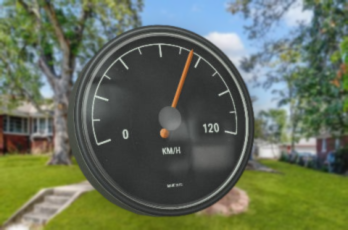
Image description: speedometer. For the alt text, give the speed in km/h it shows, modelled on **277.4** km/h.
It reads **75** km/h
